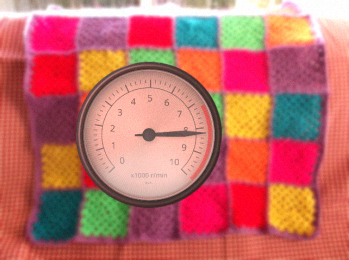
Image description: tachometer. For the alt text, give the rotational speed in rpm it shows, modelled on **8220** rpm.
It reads **8200** rpm
